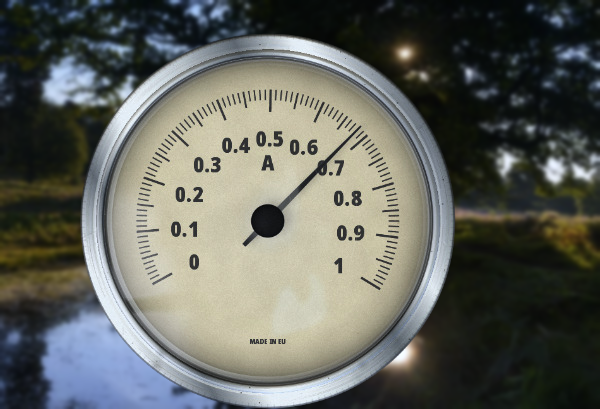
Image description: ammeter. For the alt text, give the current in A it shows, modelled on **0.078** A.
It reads **0.68** A
